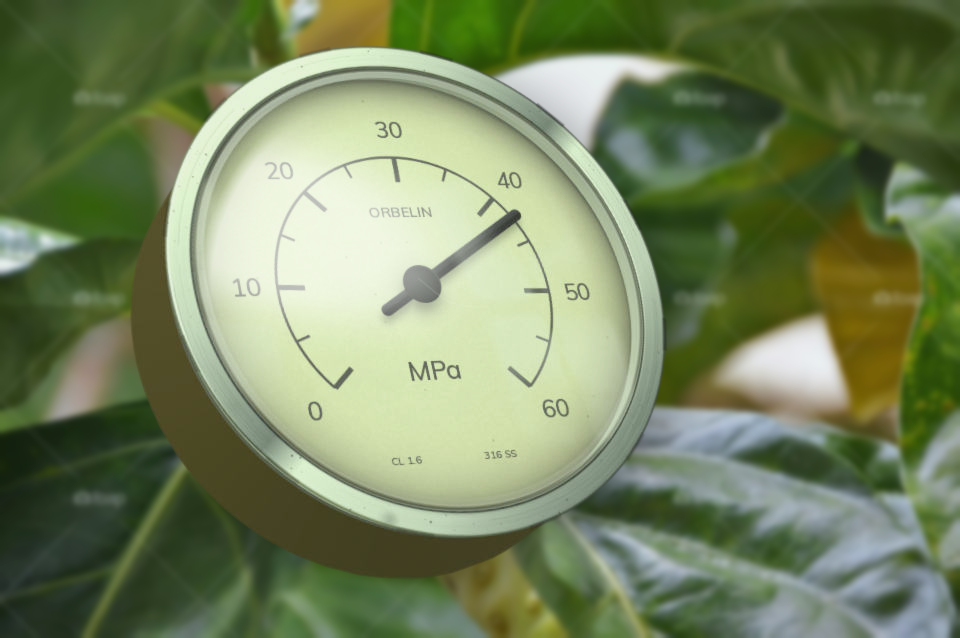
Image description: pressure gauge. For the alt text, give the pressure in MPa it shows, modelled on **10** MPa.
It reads **42.5** MPa
